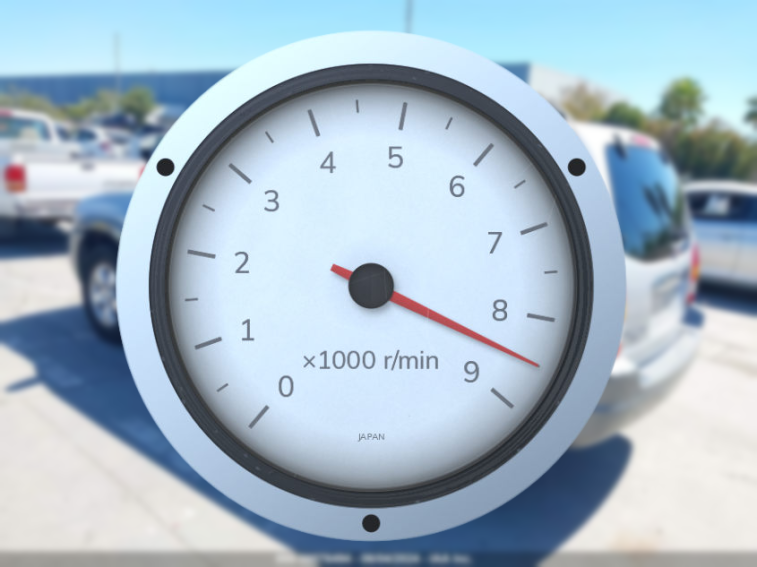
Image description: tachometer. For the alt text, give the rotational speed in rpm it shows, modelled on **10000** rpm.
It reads **8500** rpm
